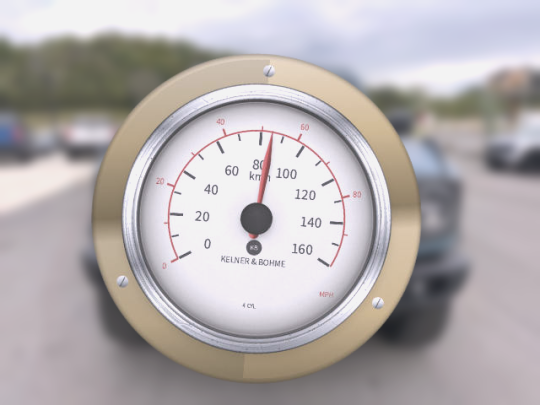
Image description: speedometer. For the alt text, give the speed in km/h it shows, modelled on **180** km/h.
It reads **85** km/h
